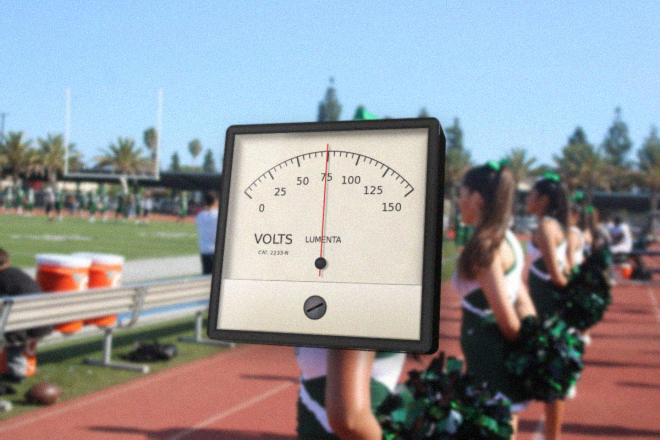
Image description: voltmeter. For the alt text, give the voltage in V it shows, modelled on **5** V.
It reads **75** V
